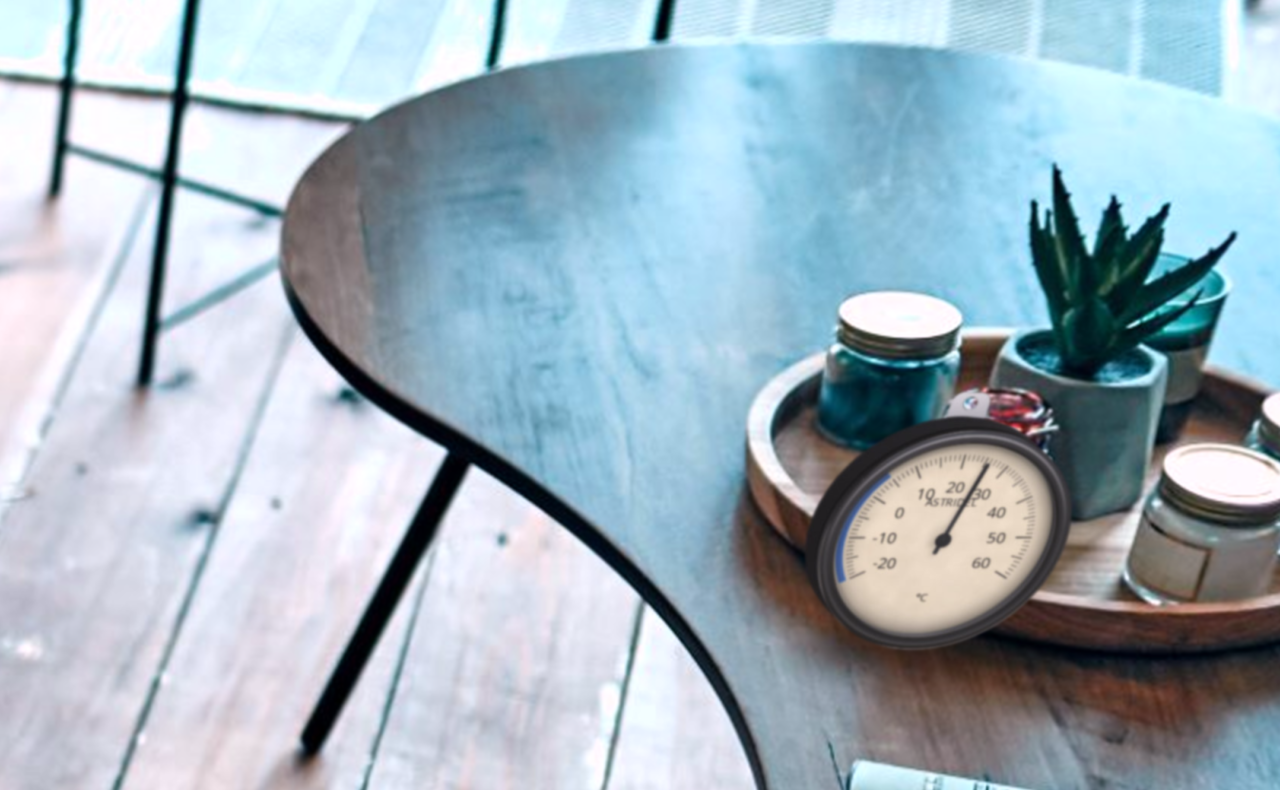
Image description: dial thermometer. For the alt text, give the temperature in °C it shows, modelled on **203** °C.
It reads **25** °C
